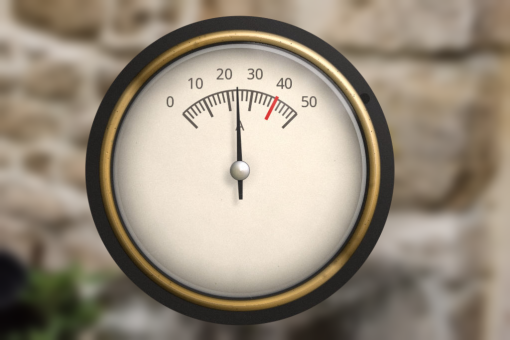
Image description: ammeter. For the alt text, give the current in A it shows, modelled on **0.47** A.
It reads **24** A
